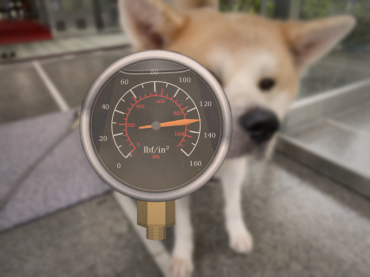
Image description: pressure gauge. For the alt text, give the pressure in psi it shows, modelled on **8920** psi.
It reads **130** psi
